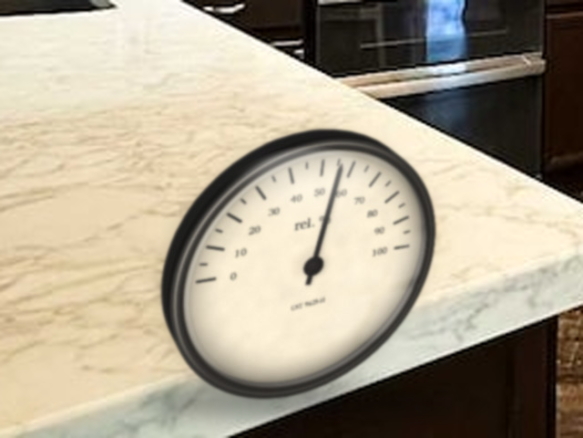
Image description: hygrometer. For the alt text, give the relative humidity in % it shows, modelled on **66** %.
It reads **55** %
